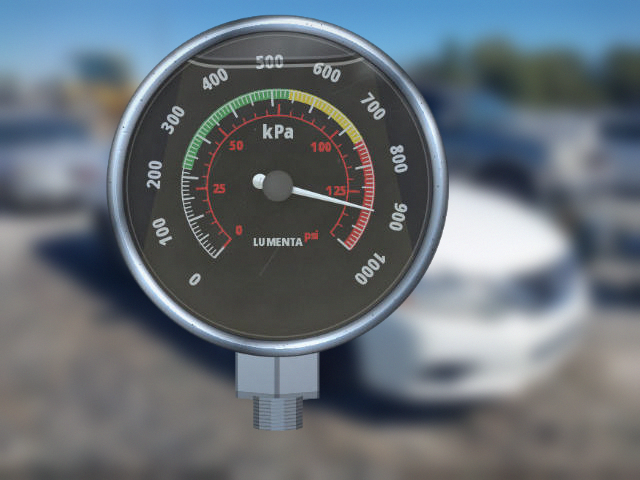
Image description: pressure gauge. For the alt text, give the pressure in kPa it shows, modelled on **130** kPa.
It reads **900** kPa
